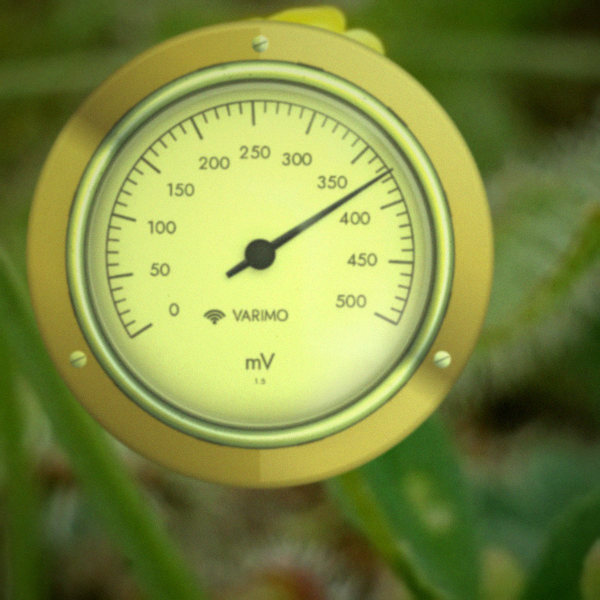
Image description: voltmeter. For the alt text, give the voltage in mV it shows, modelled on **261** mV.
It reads **375** mV
